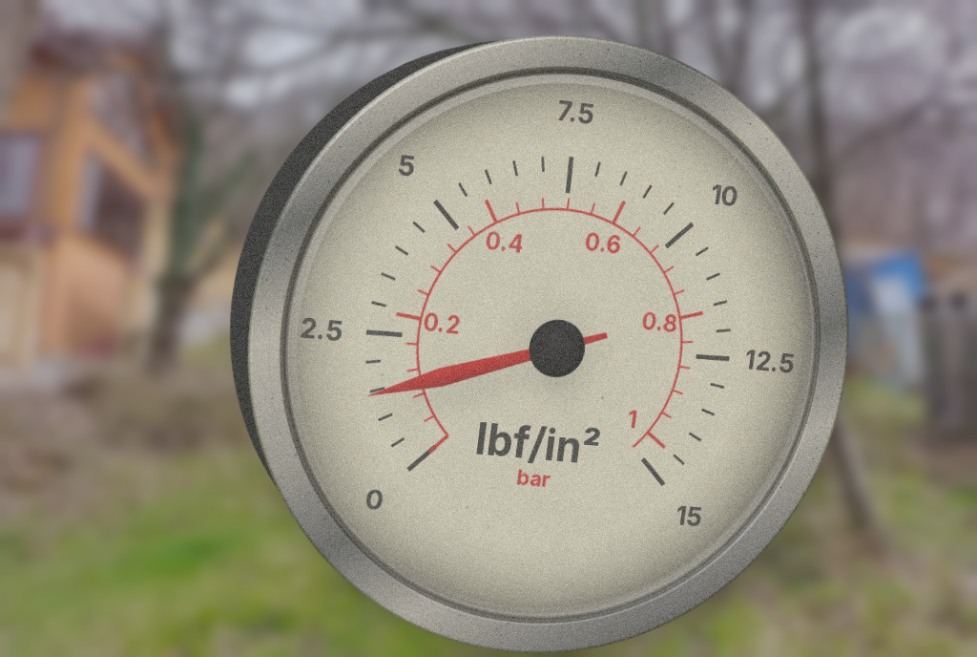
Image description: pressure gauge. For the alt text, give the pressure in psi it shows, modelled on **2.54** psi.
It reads **1.5** psi
